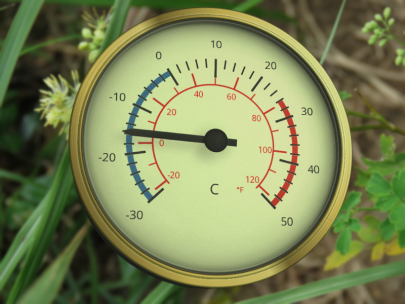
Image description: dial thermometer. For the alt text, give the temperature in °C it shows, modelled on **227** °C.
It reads **-16** °C
